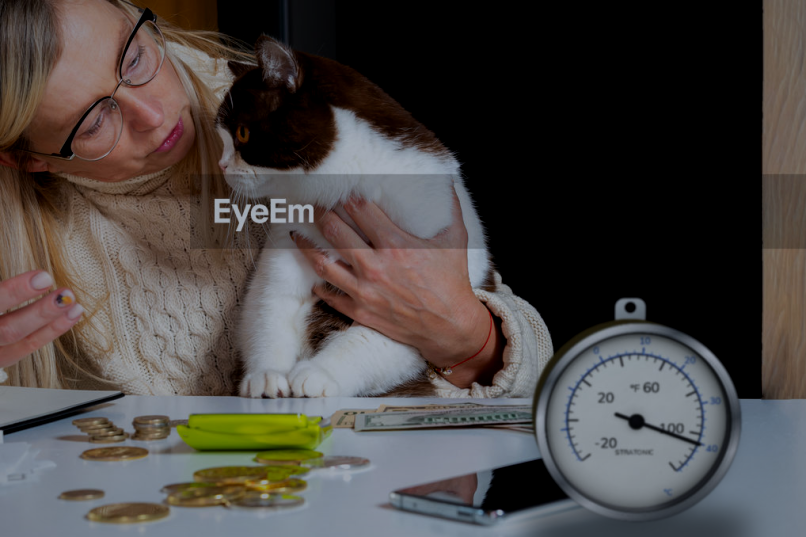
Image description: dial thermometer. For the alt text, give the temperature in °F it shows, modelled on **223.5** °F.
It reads **104** °F
